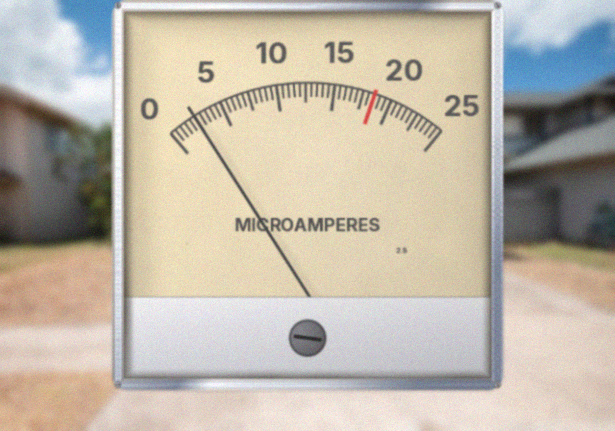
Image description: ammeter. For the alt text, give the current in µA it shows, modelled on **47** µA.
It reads **2.5** µA
